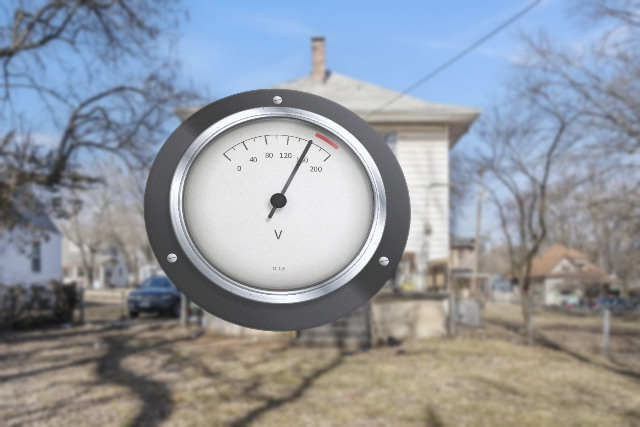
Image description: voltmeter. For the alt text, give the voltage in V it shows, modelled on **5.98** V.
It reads **160** V
